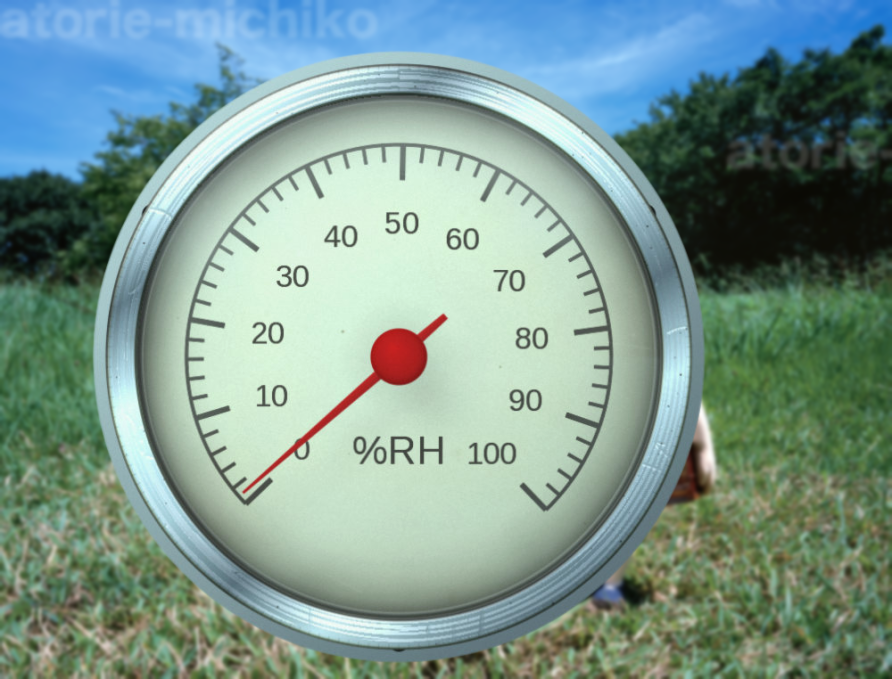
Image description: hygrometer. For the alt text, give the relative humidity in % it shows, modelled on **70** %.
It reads **1** %
